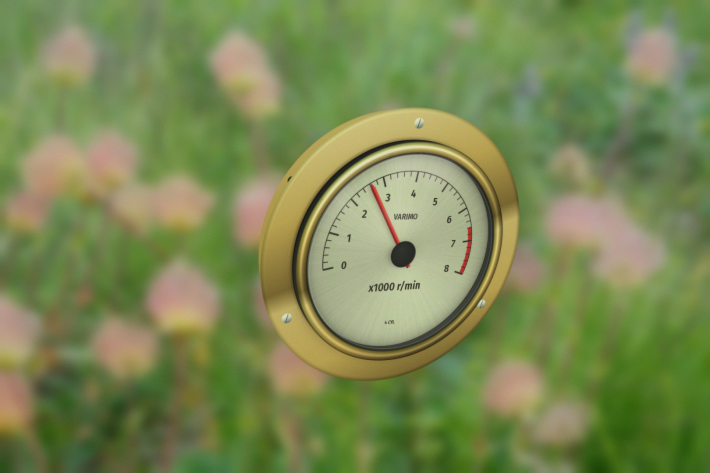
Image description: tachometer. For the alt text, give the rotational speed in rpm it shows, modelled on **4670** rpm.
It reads **2600** rpm
